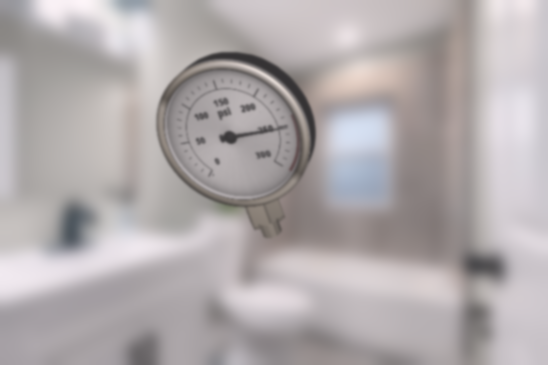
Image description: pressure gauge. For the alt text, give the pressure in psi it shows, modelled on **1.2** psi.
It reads **250** psi
